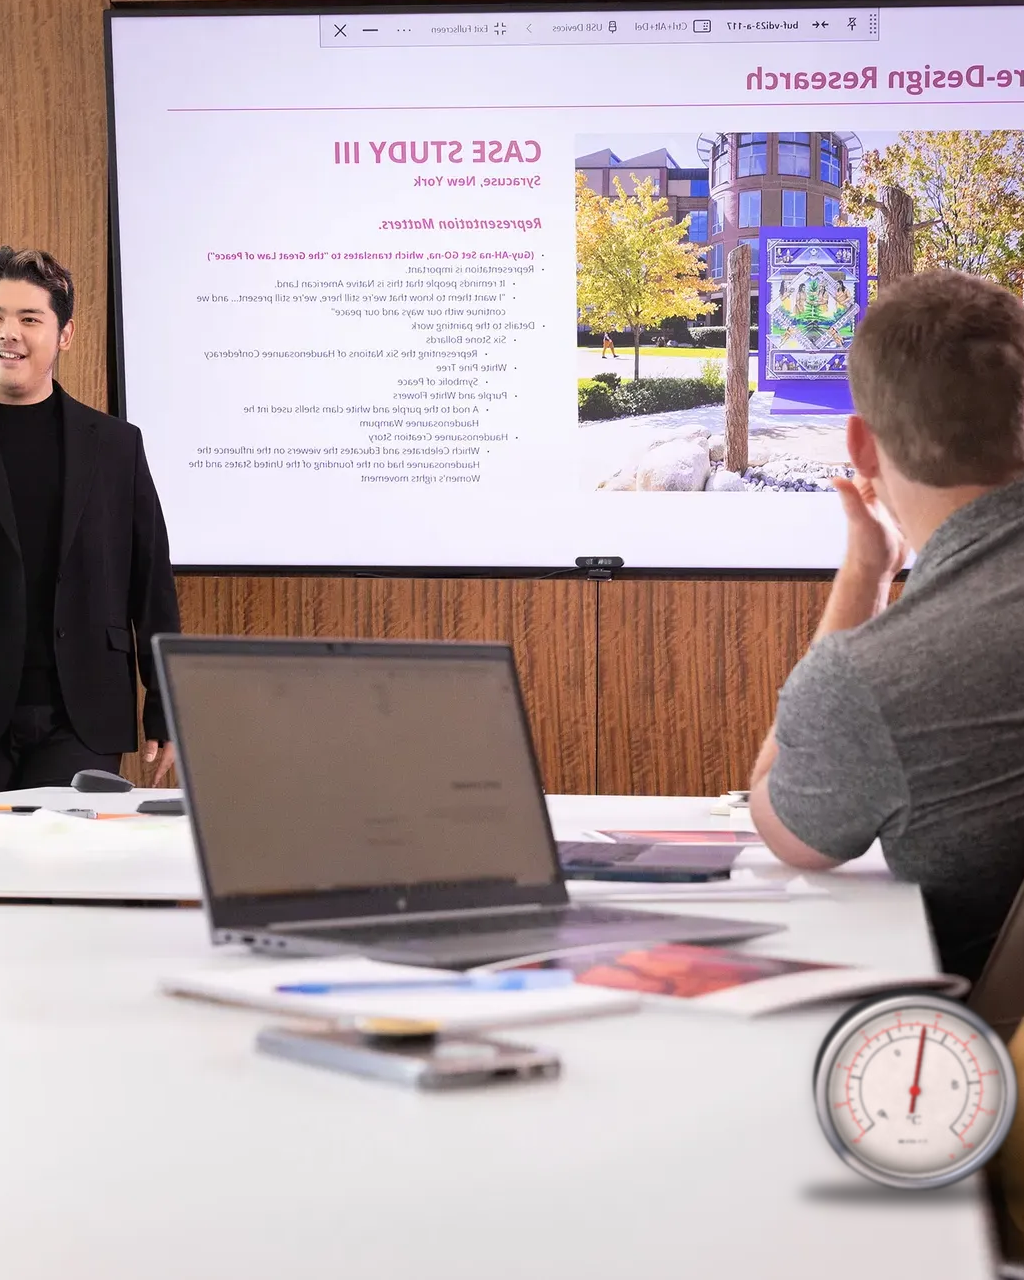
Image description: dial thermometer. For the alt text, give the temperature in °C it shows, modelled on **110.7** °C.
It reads **12** °C
